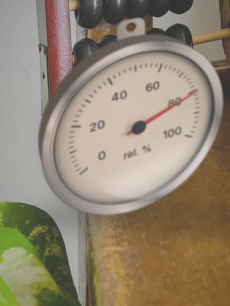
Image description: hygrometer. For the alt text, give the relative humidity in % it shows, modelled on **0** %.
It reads **80** %
